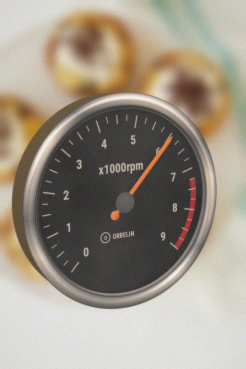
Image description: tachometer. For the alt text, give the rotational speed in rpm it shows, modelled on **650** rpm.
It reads **6000** rpm
